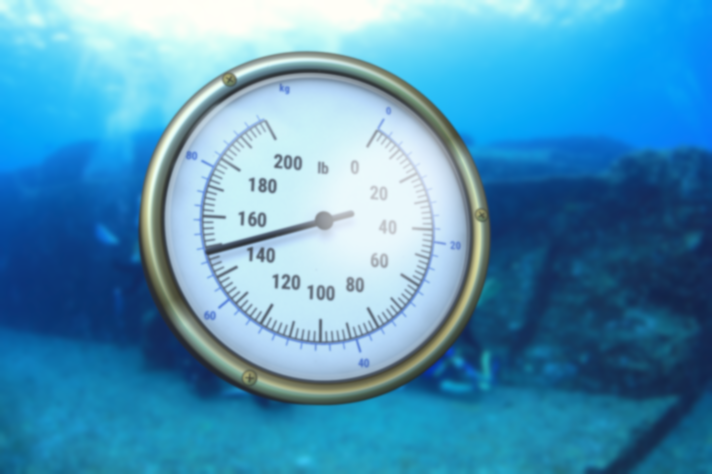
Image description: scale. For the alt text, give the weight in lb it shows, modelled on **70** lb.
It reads **148** lb
